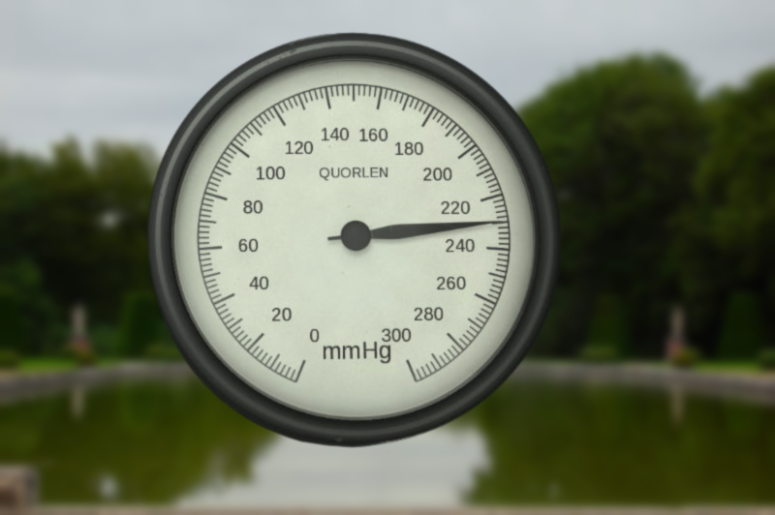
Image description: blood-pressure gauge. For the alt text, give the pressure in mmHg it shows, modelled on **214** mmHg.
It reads **230** mmHg
